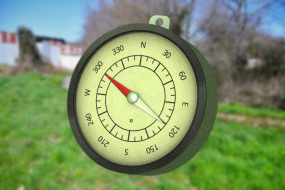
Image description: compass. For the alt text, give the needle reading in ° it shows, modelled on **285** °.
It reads **300** °
